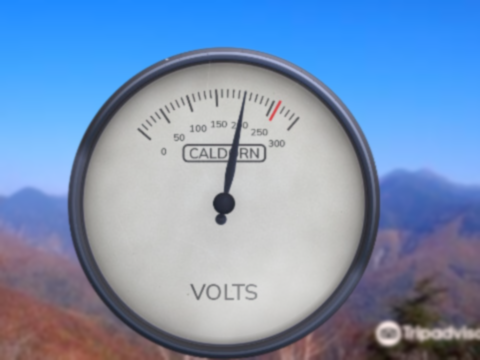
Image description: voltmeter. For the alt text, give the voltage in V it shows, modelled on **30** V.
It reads **200** V
